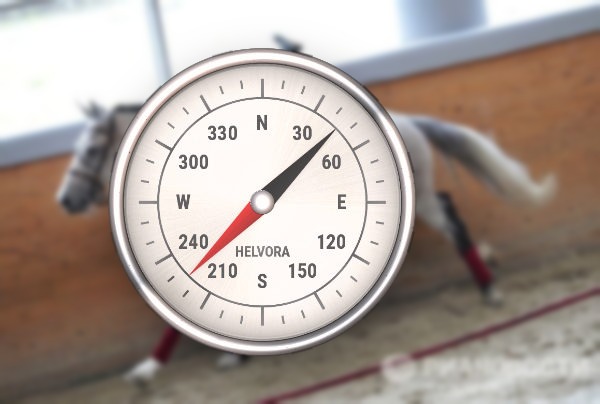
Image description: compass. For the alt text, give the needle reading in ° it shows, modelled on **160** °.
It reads **225** °
